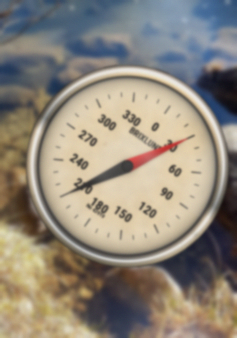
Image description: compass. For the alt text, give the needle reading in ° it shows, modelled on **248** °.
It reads **30** °
